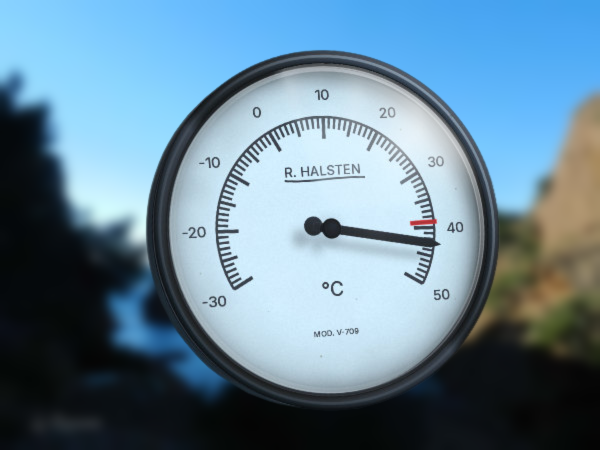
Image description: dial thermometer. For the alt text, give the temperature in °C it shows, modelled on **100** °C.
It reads **43** °C
